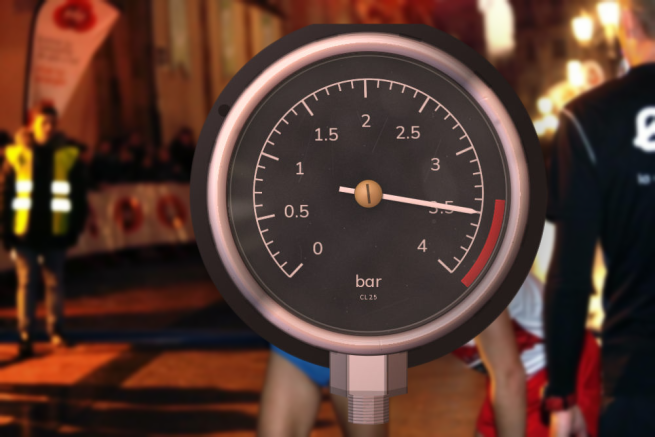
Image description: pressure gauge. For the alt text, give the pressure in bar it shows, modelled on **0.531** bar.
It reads **3.5** bar
